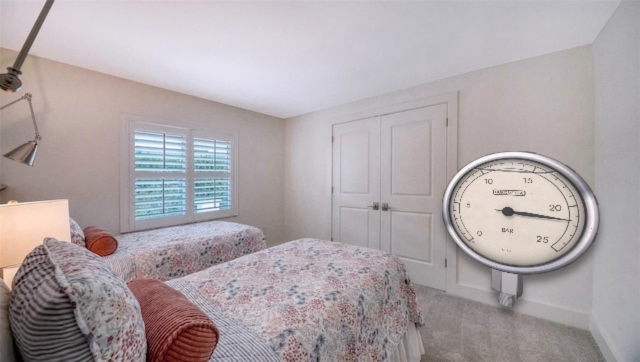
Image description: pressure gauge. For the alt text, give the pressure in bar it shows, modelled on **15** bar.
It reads **21.5** bar
